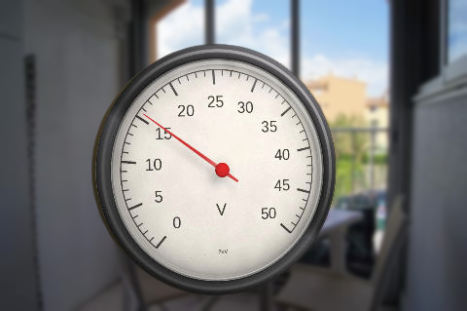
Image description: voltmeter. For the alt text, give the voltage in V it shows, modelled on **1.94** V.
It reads **15.5** V
